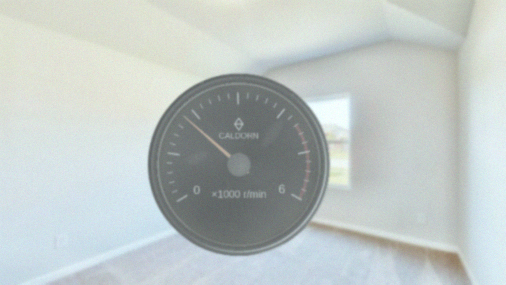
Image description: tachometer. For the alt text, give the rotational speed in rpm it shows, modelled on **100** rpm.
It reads **1800** rpm
